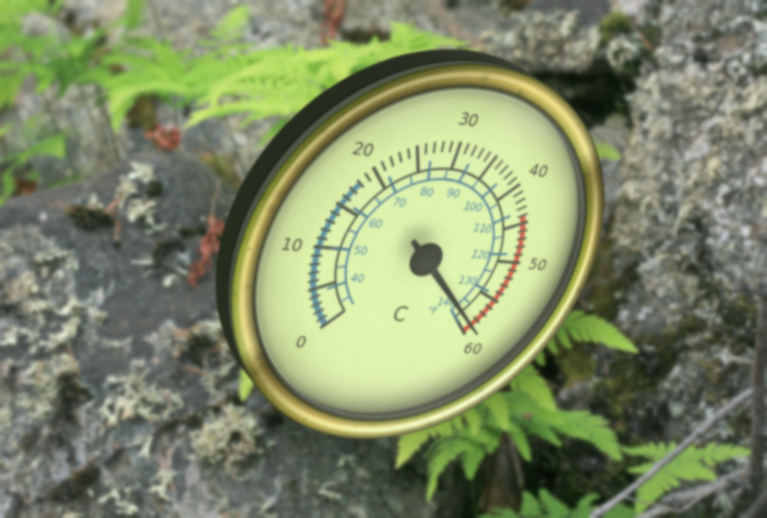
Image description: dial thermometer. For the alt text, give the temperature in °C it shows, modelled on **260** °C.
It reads **59** °C
